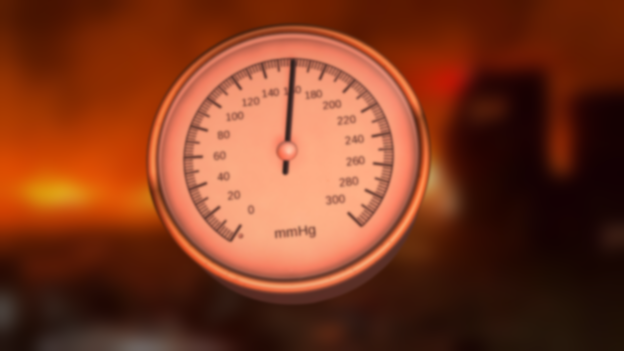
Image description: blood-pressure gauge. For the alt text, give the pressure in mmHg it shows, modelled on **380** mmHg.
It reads **160** mmHg
